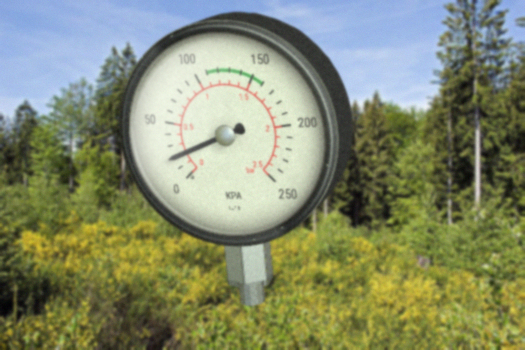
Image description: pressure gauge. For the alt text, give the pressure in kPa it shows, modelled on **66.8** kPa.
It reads **20** kPa
